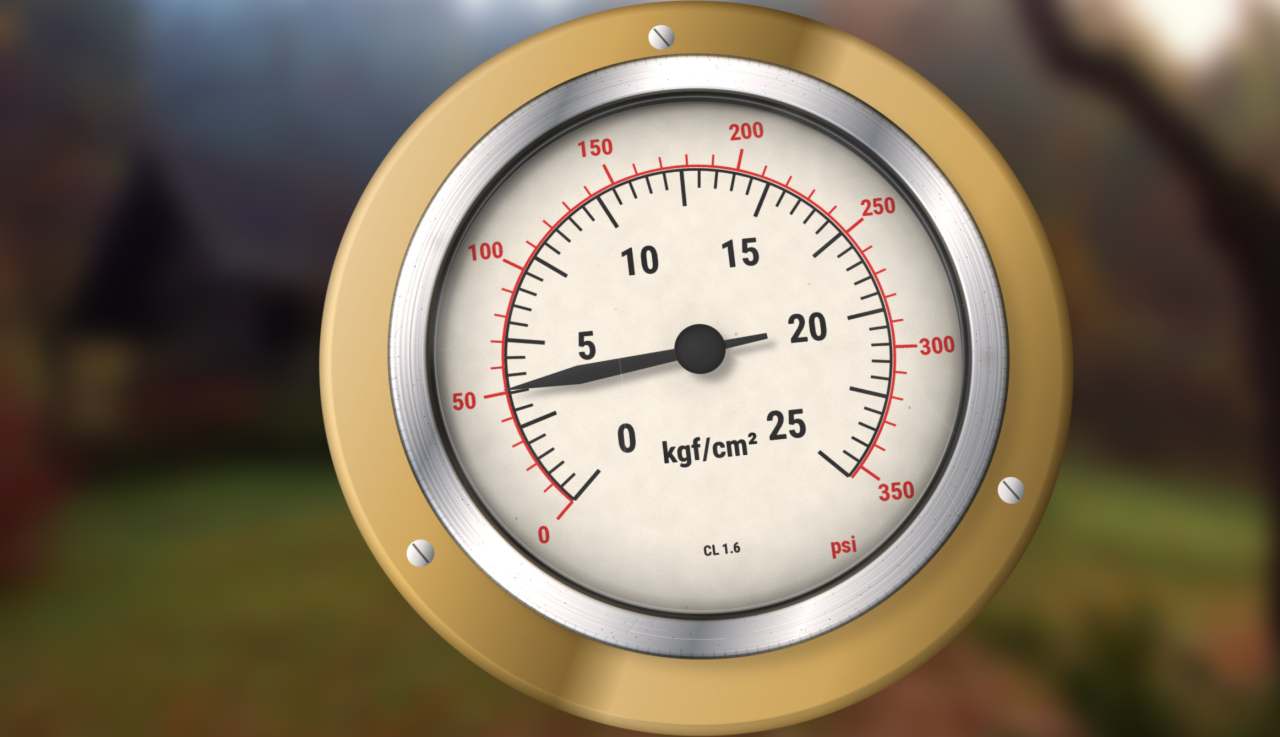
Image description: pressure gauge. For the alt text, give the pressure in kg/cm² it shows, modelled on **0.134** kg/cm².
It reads **3.5** kg/cm²
